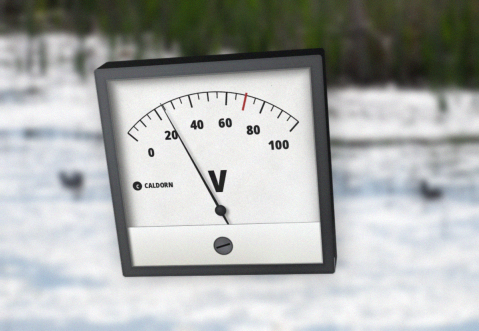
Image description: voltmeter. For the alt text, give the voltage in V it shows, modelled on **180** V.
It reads **25** V
